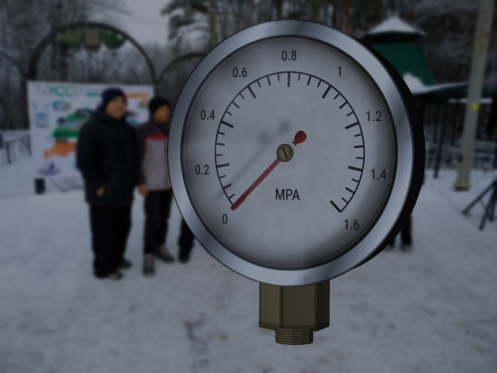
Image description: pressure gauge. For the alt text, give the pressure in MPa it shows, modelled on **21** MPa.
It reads **0** MPa
